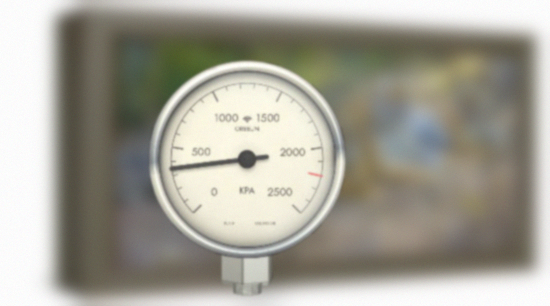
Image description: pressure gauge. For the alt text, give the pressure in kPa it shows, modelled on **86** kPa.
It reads **350** kPa
